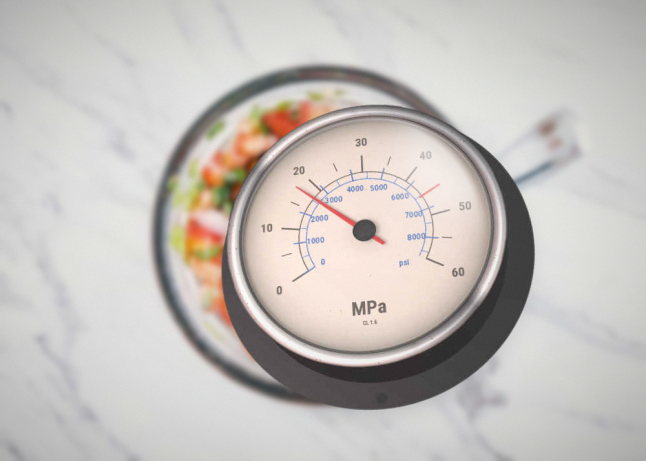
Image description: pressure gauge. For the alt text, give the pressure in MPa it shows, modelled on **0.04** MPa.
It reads **17.5** MPa
